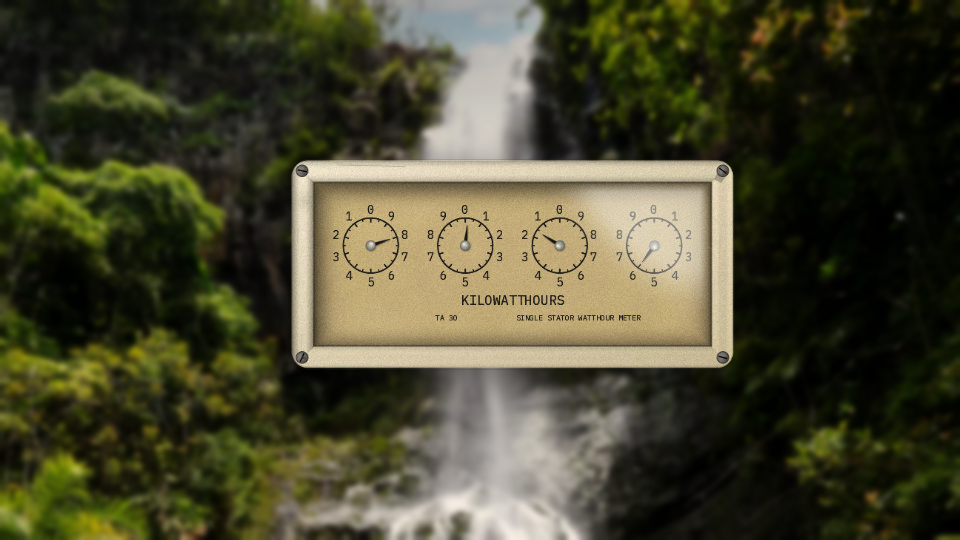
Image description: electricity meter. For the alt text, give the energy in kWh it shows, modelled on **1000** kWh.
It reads **8016** kWh
